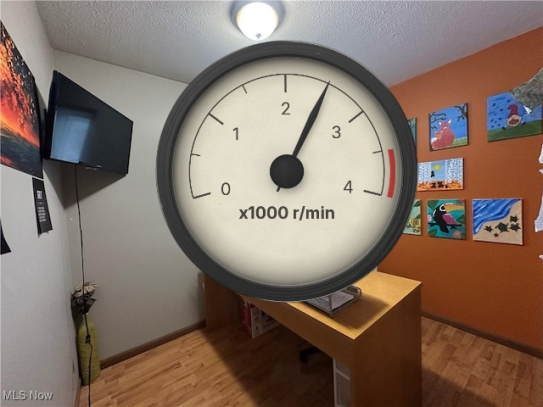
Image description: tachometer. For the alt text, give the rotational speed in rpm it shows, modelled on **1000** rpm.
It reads **2500** rpm
